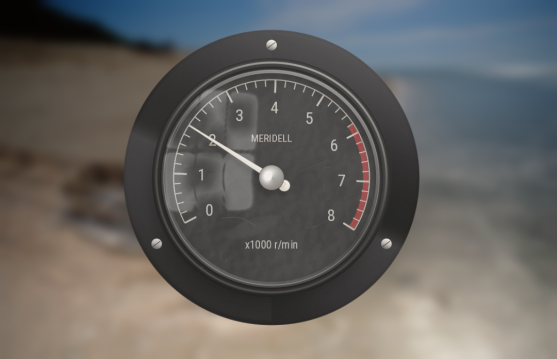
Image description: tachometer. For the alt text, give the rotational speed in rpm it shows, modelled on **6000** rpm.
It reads **2000** rpm
